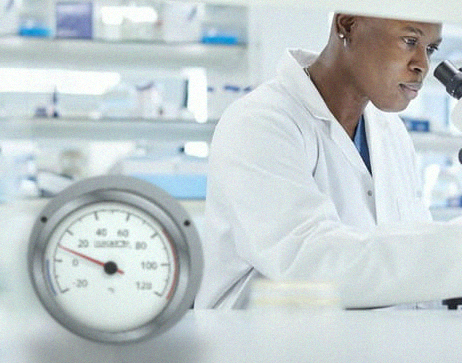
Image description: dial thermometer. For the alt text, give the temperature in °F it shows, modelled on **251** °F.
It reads **10** °F
